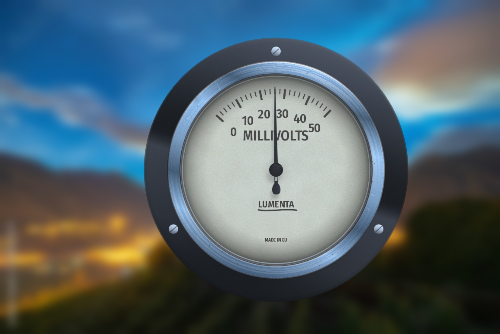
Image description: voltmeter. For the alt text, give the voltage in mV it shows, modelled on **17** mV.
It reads **26** mV
